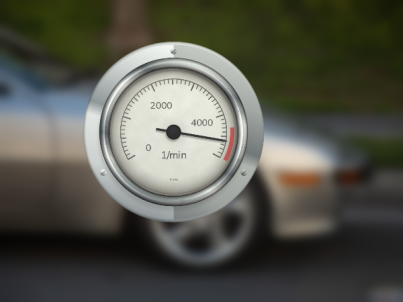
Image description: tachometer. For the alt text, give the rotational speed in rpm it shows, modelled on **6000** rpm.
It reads **4600** rpm
